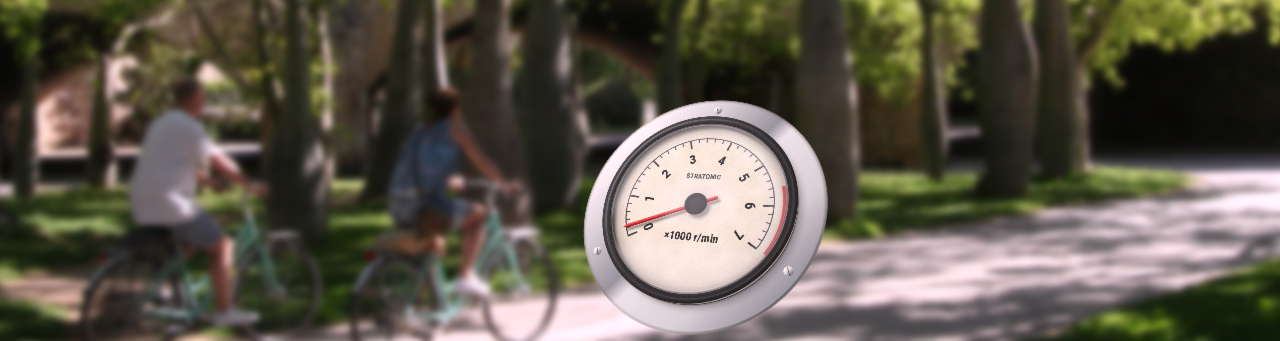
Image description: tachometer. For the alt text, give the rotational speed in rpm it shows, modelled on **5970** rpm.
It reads **200** rpm
